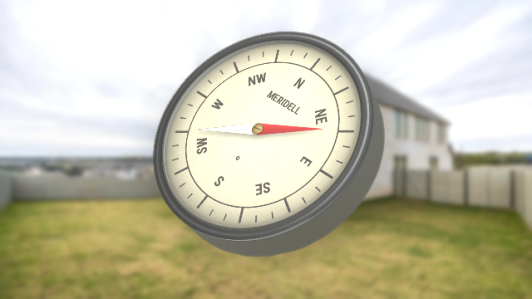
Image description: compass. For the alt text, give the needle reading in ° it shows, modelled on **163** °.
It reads **60** °
